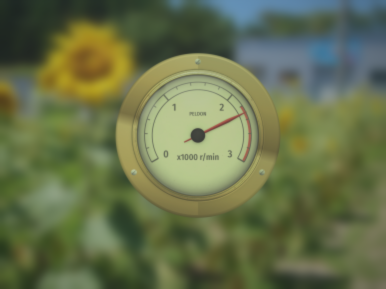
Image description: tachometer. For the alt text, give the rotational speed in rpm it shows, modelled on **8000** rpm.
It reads **2300** rpm
